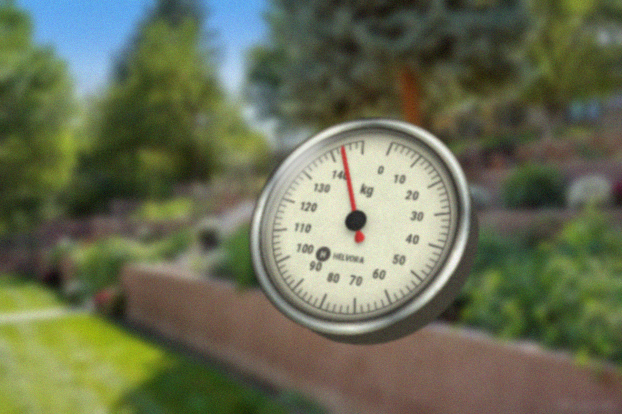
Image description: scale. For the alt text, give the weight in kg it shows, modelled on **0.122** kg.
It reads **144** kg
